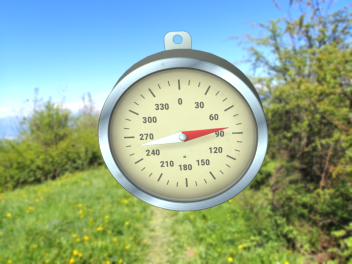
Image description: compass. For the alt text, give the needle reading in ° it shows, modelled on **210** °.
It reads **80** °
